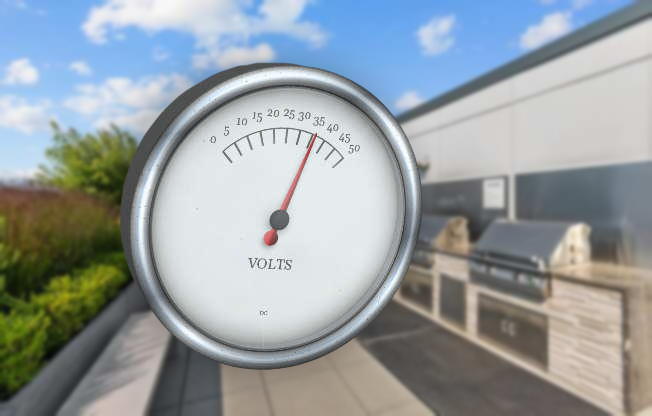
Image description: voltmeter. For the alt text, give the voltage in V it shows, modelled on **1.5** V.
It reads **35** V
